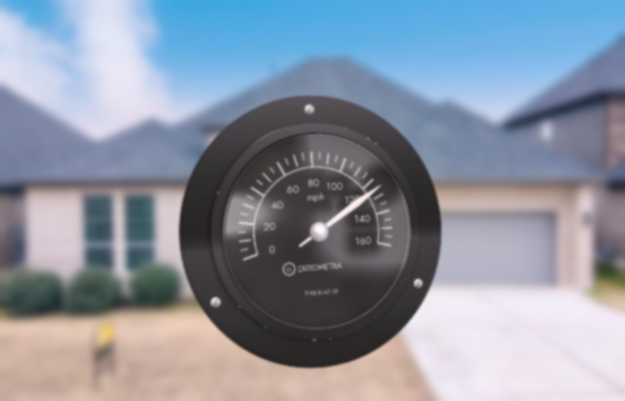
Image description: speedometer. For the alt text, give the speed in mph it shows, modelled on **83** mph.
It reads **125** mph
